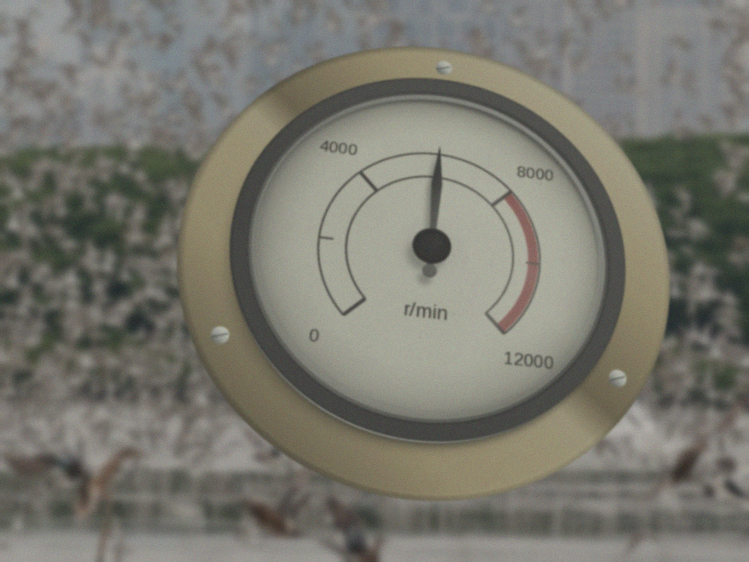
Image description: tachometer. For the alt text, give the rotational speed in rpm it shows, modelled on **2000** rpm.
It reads **6000** rpm
